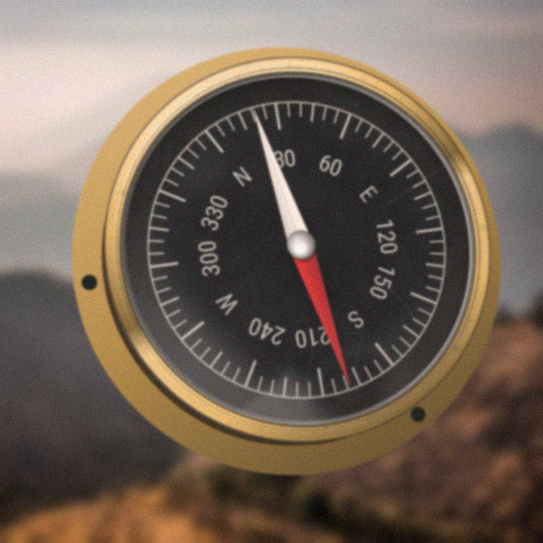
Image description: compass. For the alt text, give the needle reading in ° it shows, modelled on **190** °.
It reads **200** °
